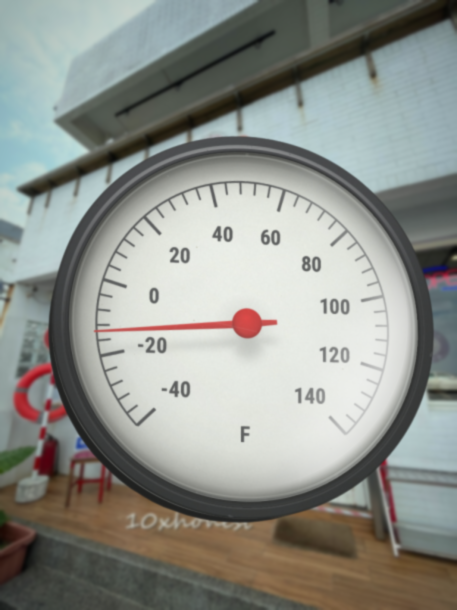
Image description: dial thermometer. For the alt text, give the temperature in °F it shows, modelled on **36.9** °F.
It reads **-14** °F
